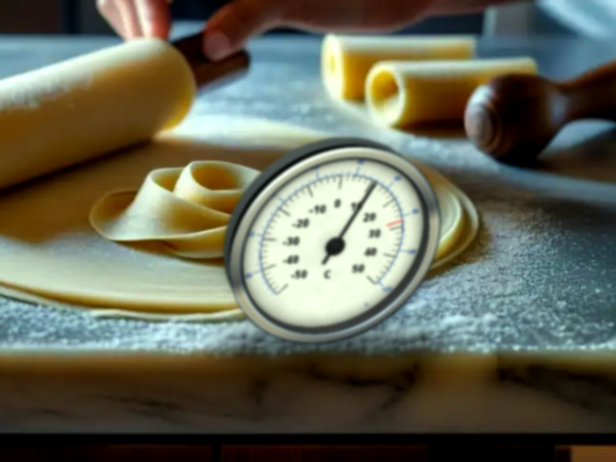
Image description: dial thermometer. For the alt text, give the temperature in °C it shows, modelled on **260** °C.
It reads **10** °C
